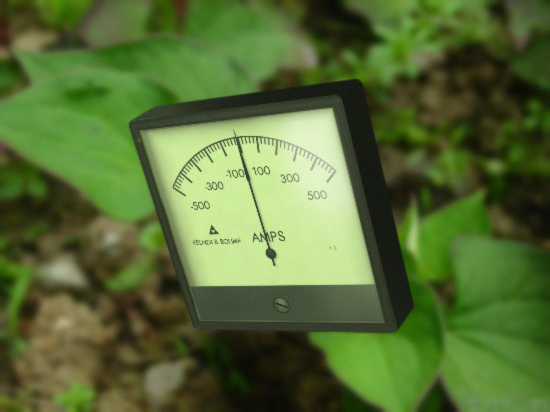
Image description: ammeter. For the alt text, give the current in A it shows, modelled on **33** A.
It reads **0** A
